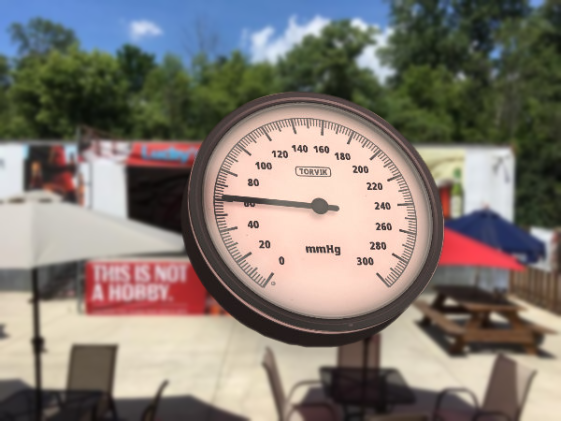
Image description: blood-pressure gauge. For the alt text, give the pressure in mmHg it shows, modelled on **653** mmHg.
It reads **60** mmHg
